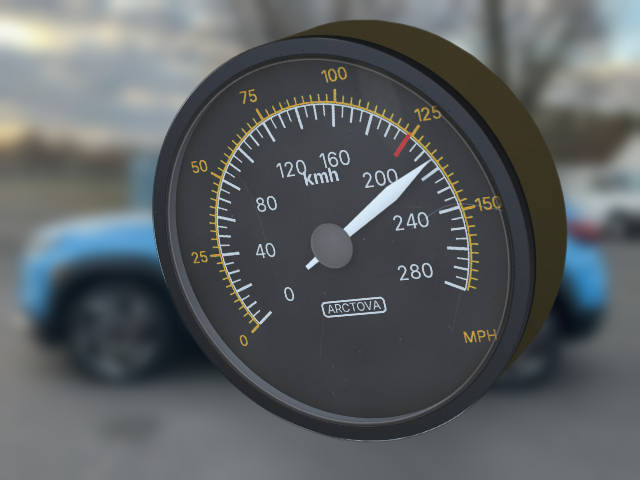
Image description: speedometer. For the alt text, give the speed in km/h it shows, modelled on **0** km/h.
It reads **215** km/h
